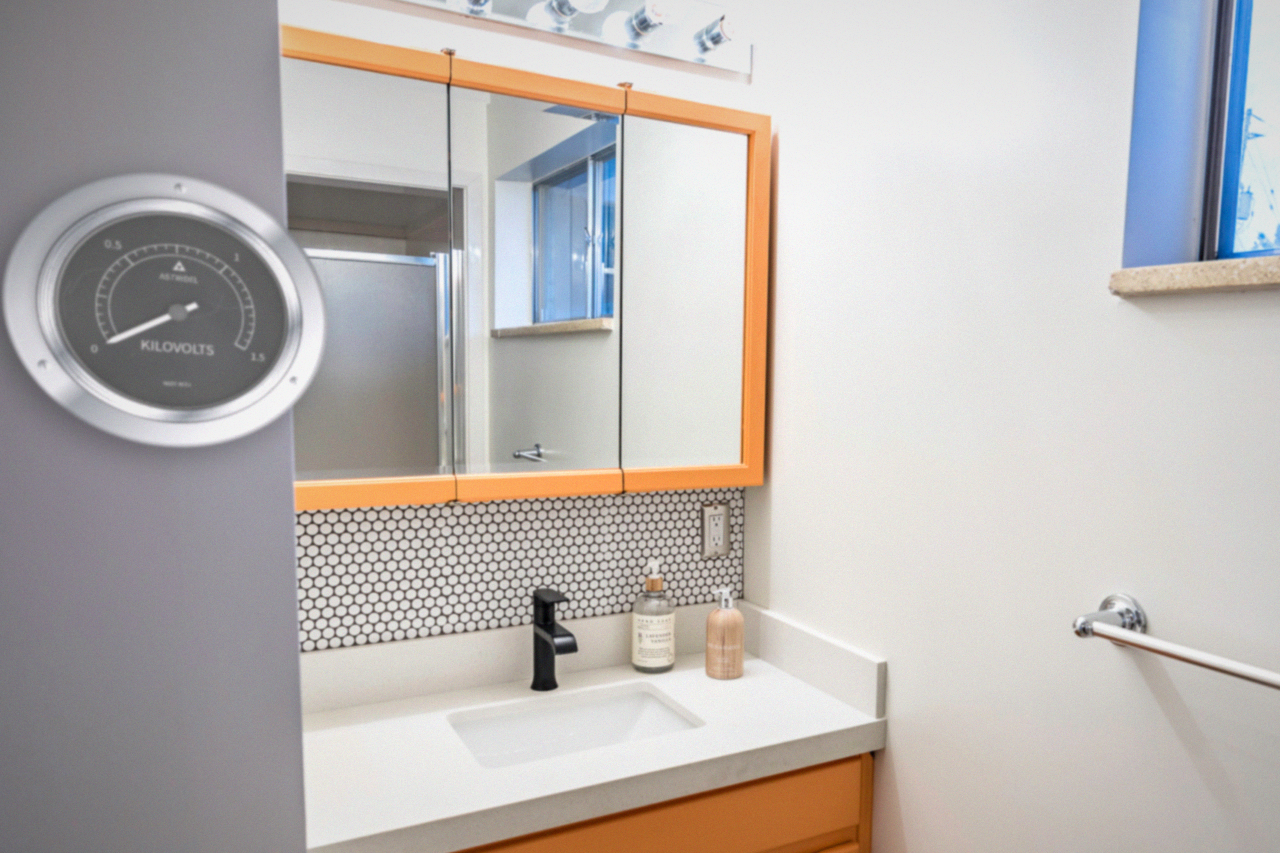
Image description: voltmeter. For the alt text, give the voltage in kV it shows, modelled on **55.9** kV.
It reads **0** kV
